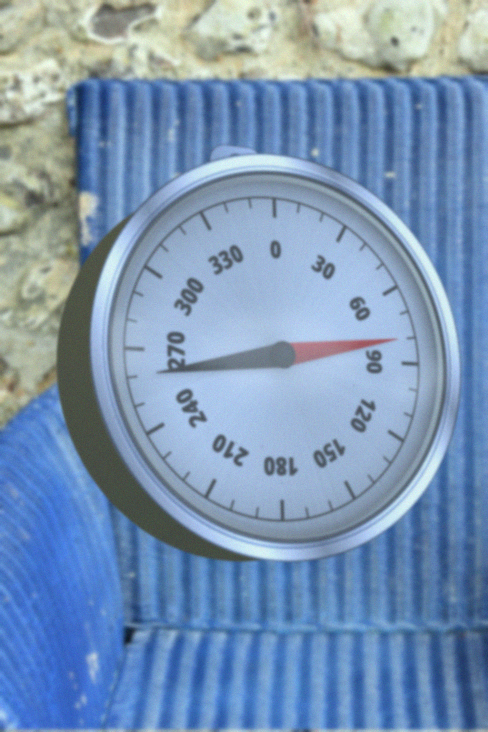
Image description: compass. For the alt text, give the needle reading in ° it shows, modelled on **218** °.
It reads **80** °
